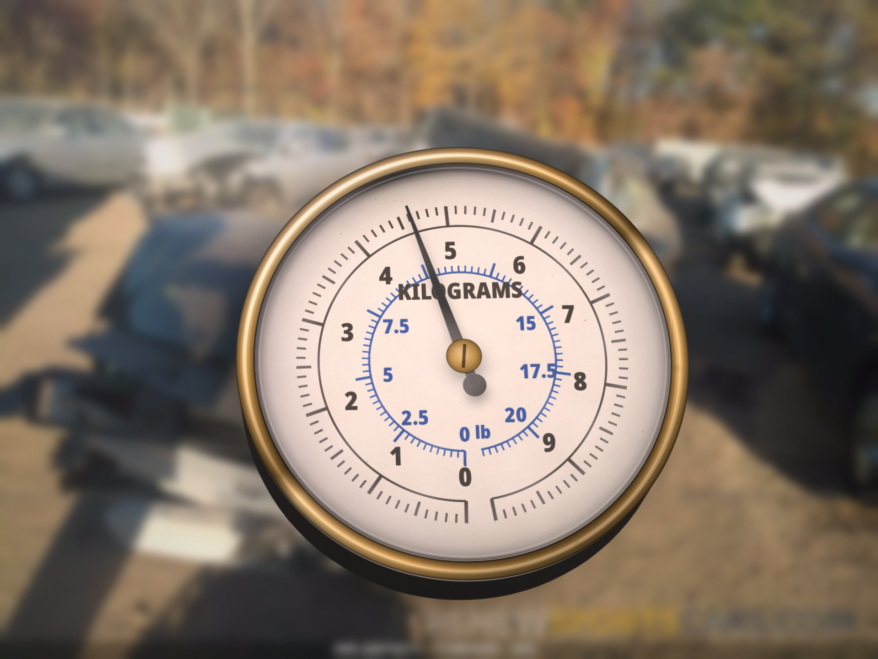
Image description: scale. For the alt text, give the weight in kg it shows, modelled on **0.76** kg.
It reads **4.6** kg
